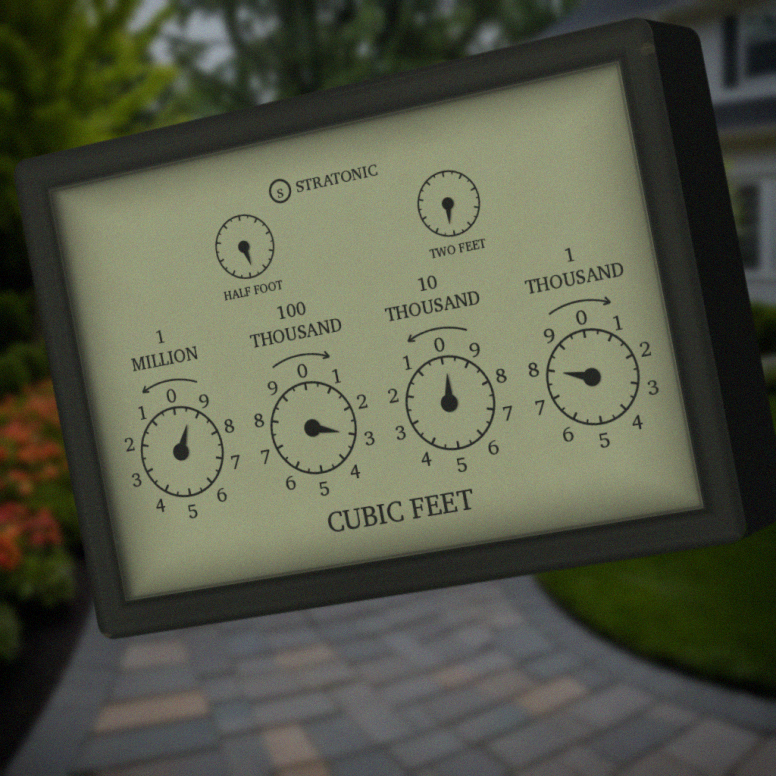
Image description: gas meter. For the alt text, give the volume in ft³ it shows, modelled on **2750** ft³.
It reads **929800** ft³
